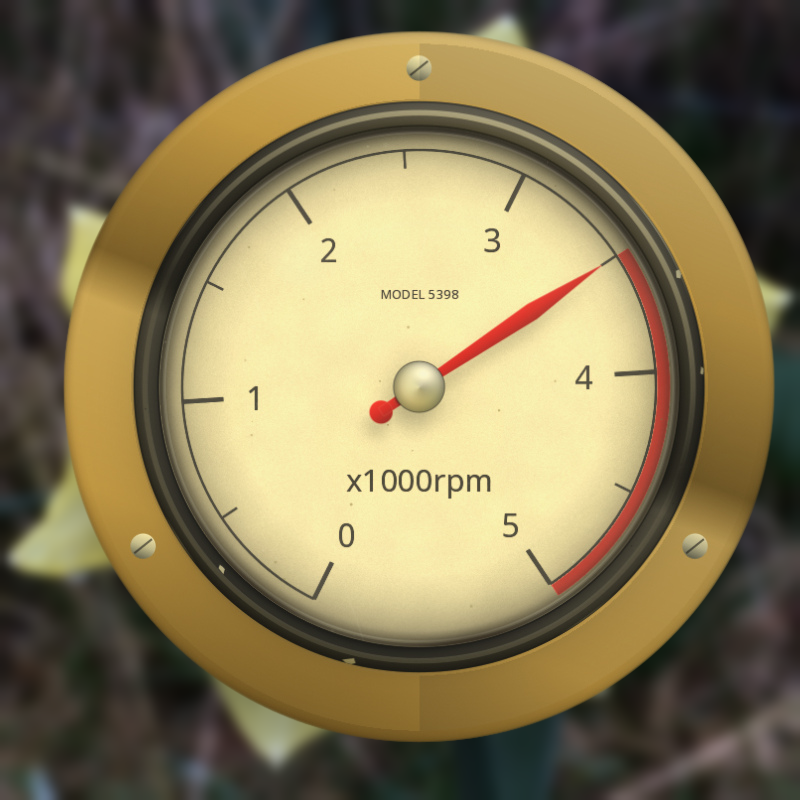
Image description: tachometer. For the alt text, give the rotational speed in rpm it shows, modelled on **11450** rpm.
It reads **3500** rpm
